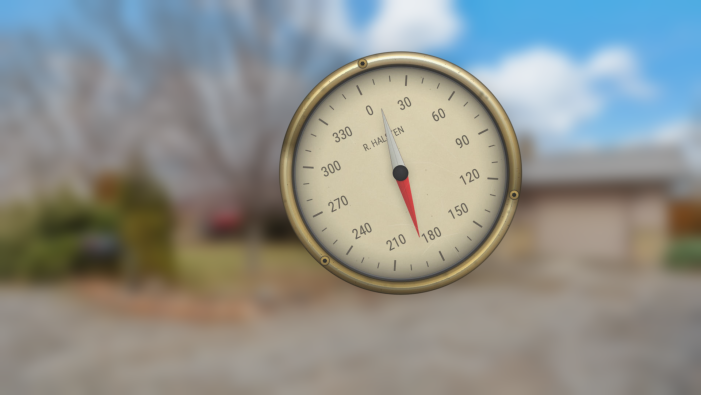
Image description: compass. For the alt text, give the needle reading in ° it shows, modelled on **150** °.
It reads **190** °
